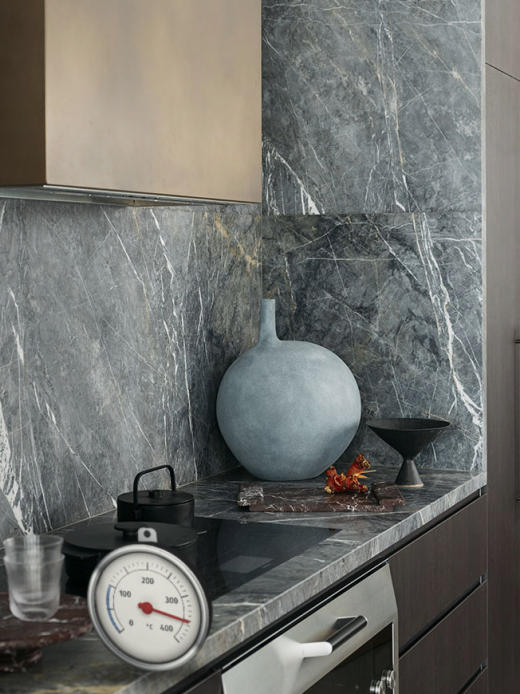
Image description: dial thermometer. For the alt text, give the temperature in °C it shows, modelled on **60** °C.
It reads **350** °C
